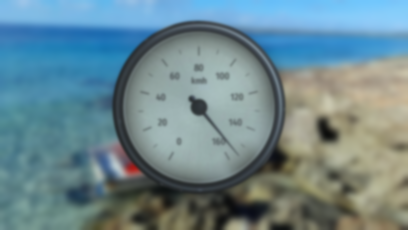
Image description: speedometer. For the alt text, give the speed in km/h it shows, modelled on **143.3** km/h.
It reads **155** km/h
